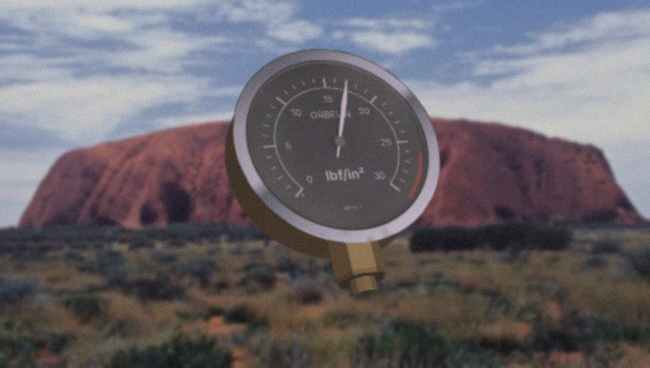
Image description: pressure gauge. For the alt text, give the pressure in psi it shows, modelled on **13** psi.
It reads **17** psi
